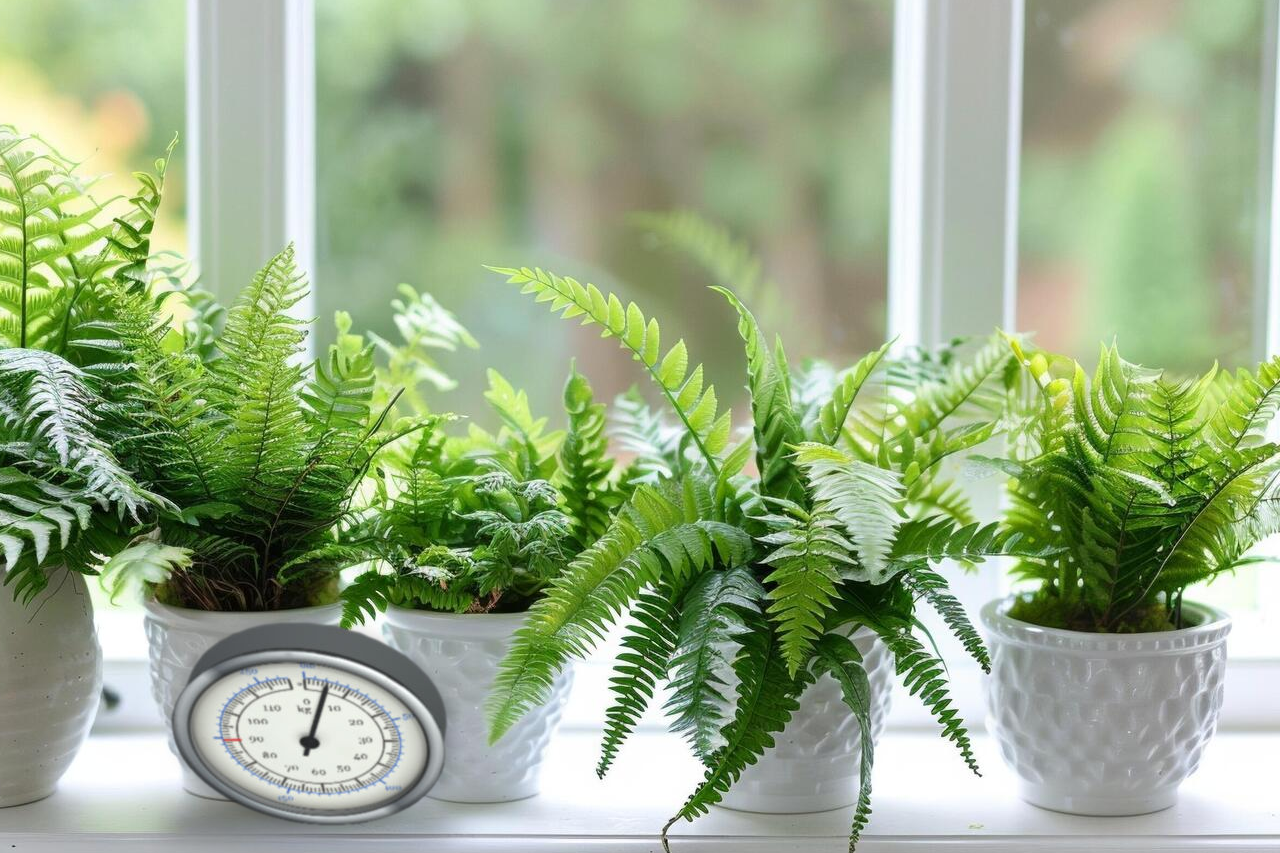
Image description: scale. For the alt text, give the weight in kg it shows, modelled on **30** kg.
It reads **5** kg
